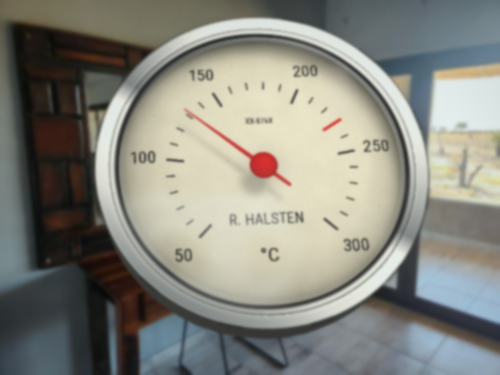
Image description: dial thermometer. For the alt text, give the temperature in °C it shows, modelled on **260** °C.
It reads **130** °C
